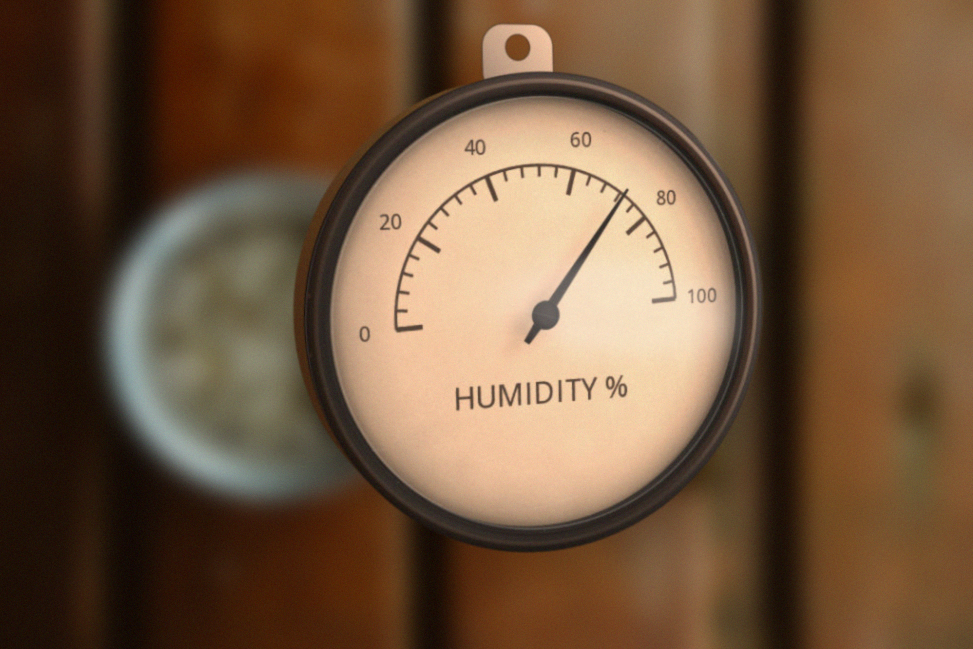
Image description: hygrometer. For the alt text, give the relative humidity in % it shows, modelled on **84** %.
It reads **72** %
